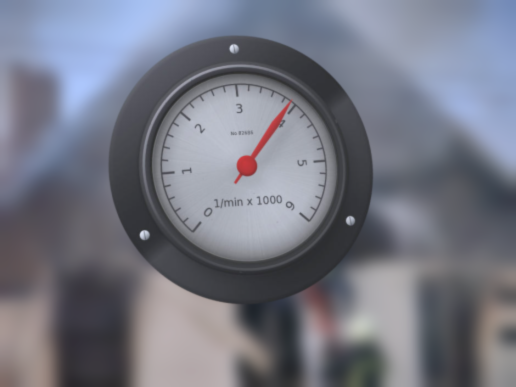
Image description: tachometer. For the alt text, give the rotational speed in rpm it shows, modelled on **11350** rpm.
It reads **3900** rpm
